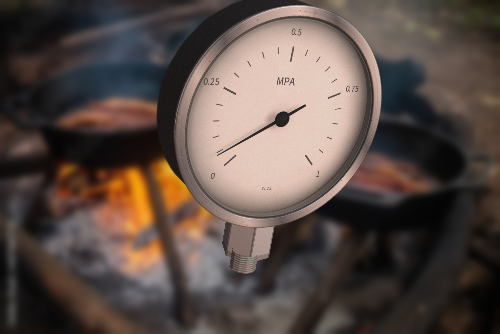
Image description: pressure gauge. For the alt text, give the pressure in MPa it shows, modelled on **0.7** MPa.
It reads **0.05** MPa
